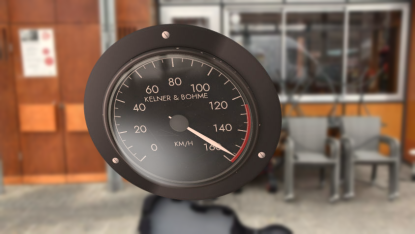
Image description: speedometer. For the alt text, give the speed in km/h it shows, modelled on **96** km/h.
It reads **155** km/h
